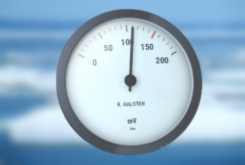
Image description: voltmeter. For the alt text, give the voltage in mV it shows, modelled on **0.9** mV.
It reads **110** mV
